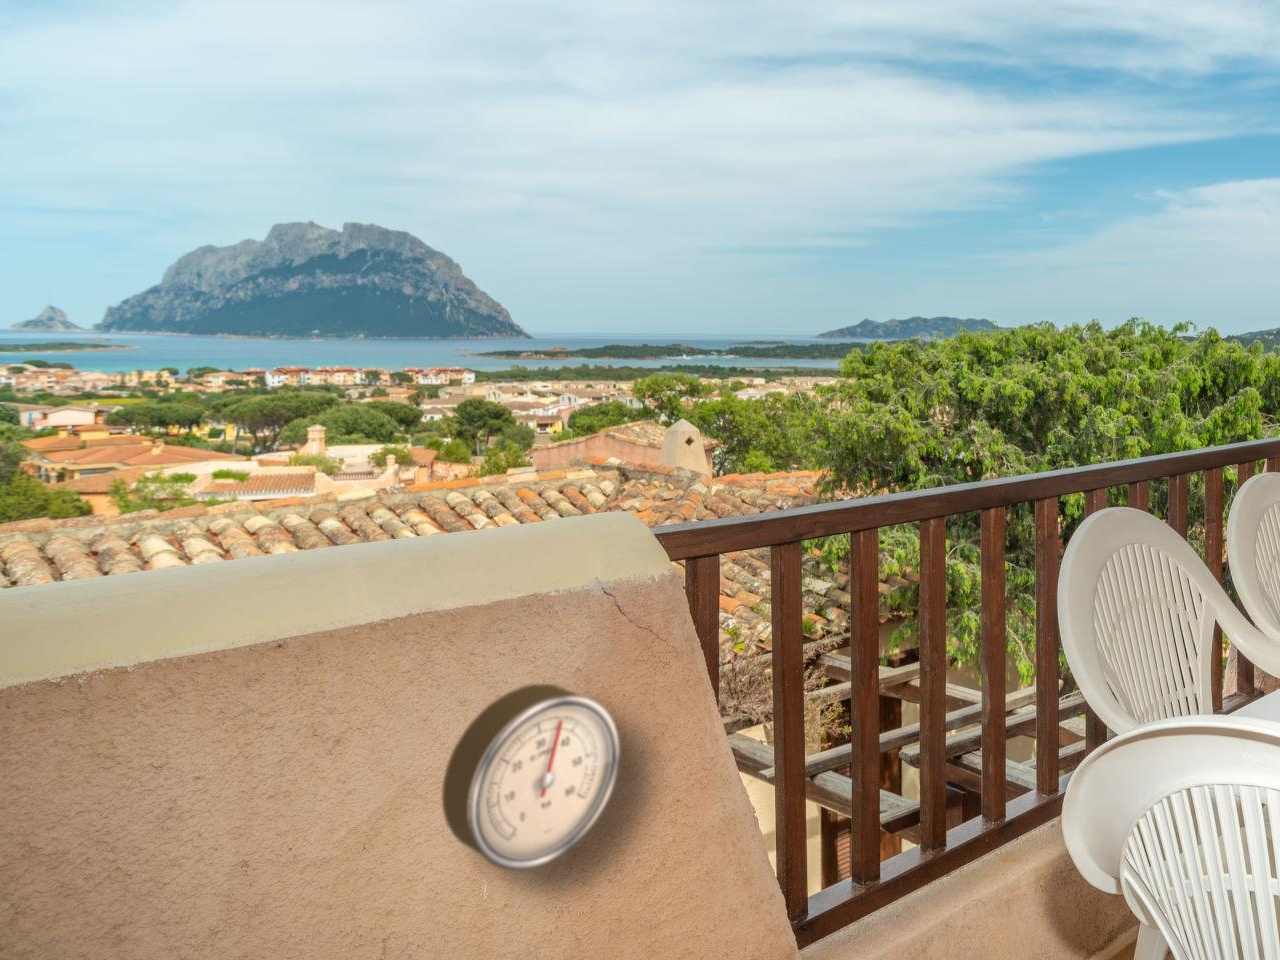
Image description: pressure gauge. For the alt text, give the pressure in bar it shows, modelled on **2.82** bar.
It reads **35** bar
